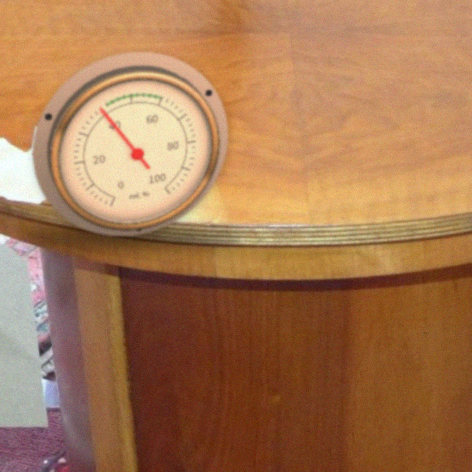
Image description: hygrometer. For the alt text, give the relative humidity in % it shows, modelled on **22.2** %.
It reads **40** %
